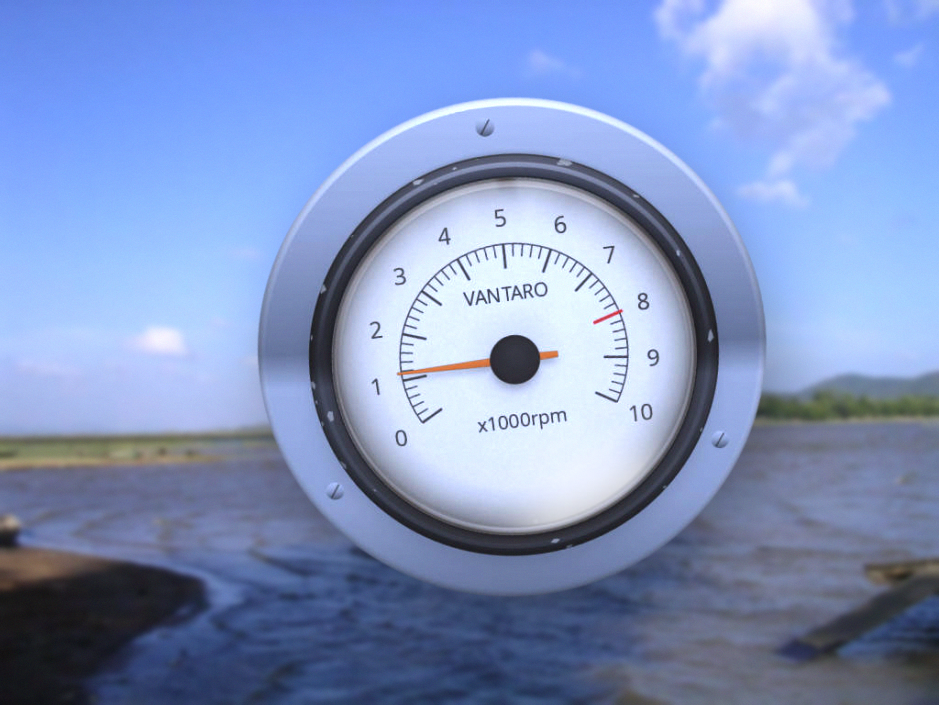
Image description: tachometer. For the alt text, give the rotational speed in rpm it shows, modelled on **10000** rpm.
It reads **1200** rpm
